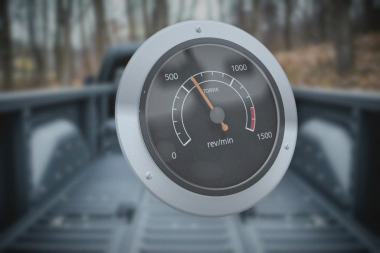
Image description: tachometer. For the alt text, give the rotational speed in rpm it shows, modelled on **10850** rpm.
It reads **600** rpm
